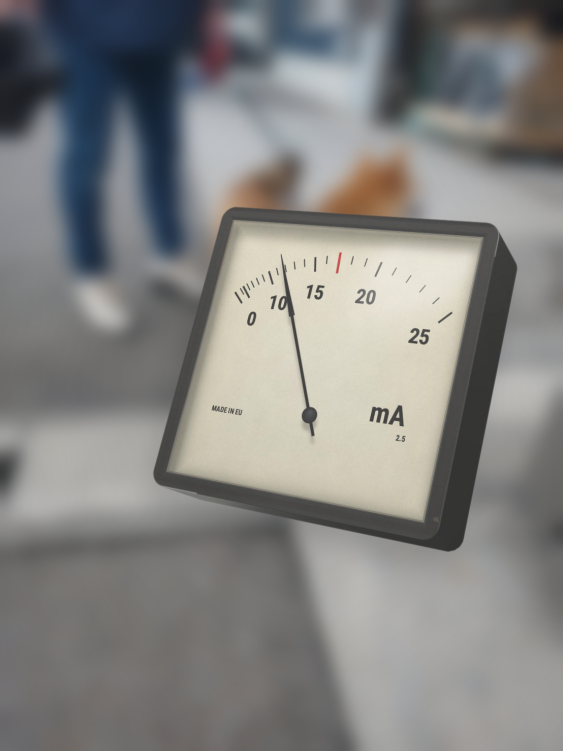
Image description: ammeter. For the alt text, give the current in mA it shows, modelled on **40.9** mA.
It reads **12** mA
